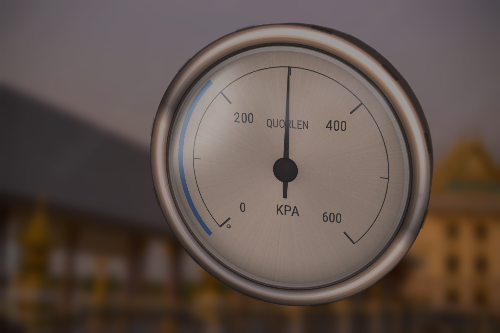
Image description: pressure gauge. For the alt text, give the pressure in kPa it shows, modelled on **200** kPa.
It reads **300** kPa
